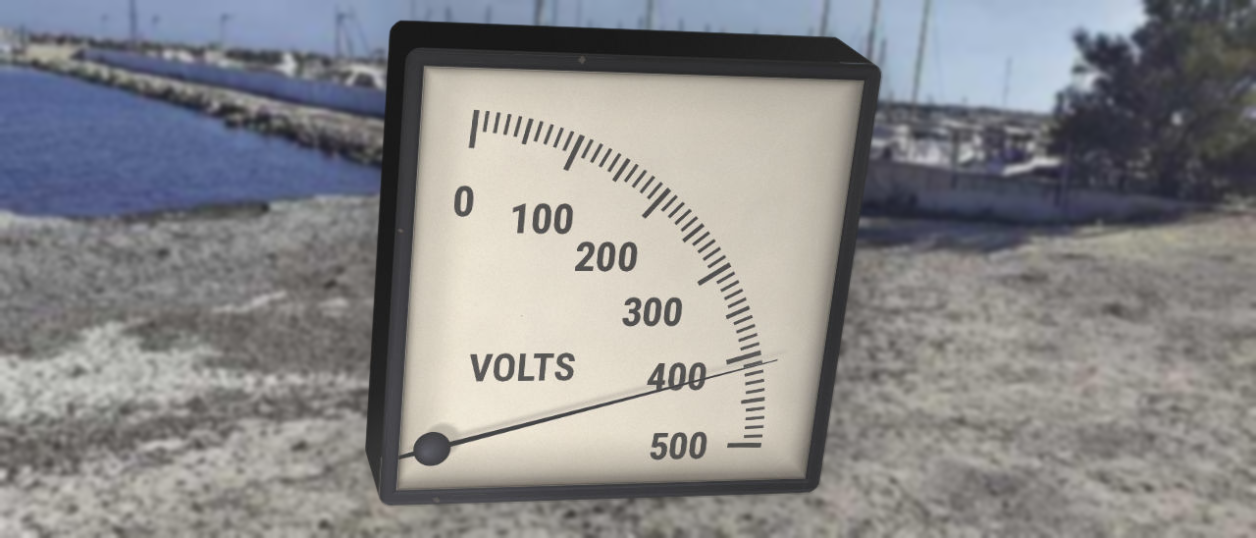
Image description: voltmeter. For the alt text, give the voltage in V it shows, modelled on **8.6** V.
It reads **410** V
